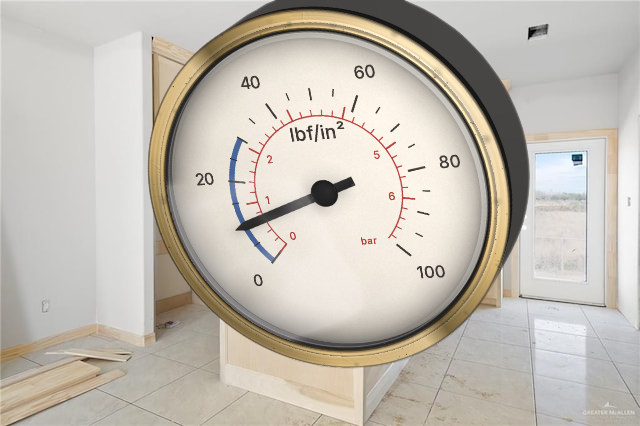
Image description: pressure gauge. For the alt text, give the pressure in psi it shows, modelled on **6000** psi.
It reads **10** psi
